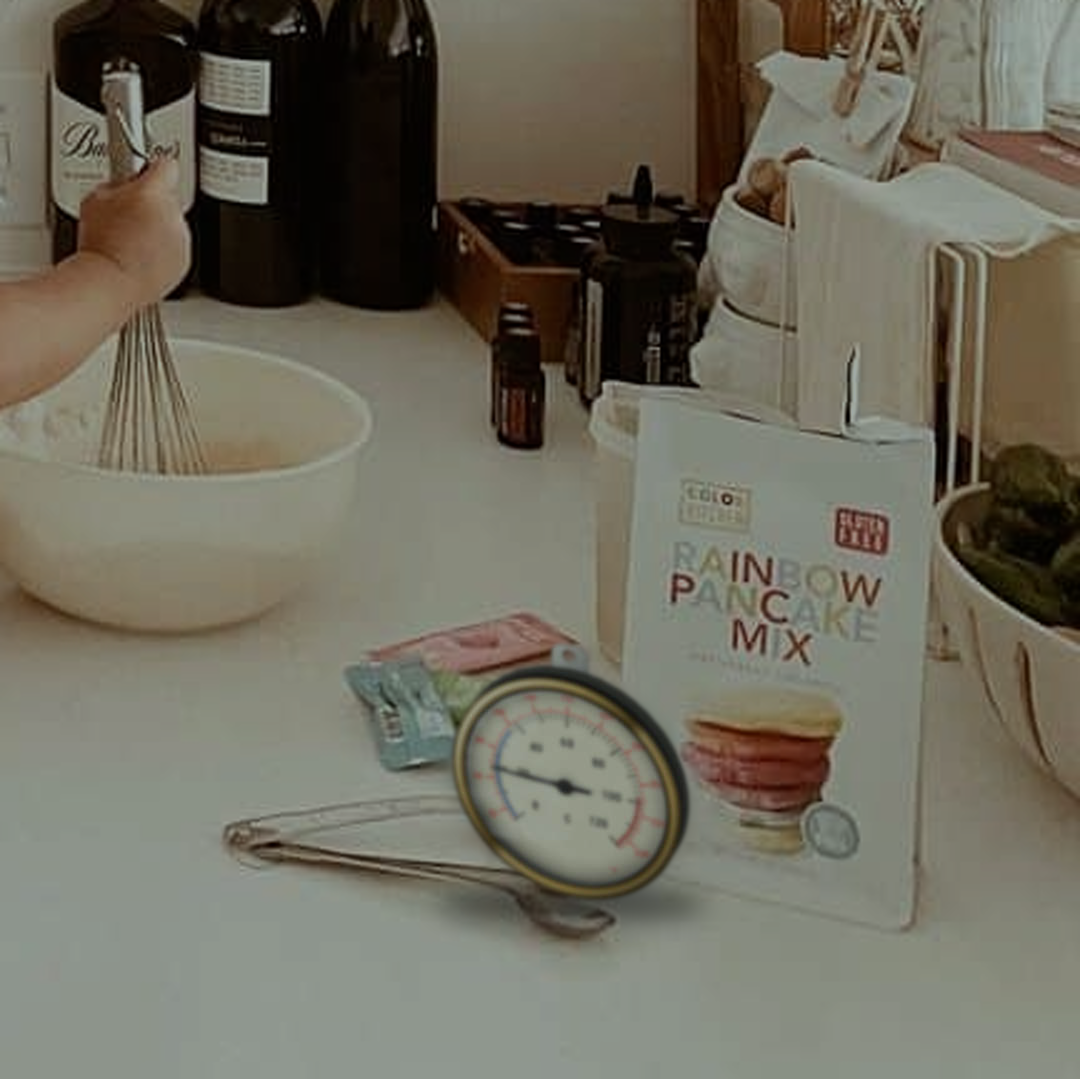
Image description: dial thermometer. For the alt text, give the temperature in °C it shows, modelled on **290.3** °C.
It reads **20** °C
